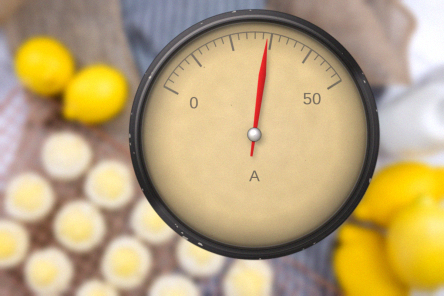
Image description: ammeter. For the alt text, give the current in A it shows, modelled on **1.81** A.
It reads **29** A
